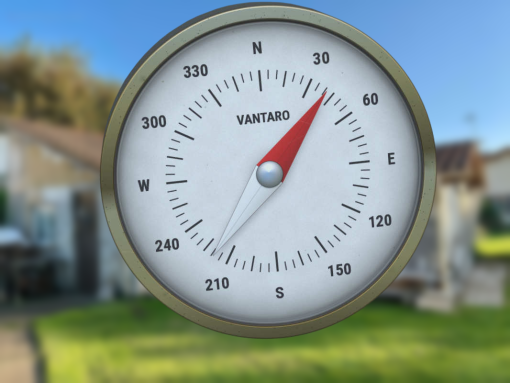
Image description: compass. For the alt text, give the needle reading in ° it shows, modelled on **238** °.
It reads **40** °
